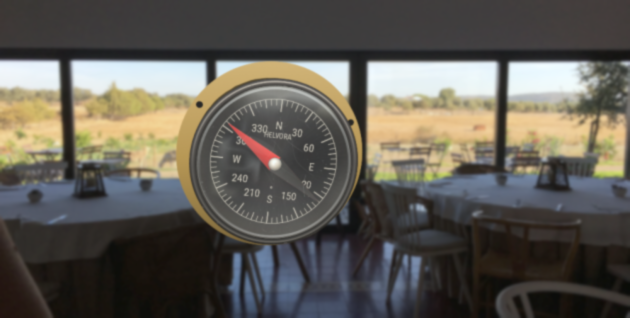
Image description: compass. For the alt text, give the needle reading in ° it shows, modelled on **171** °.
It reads **305** °
